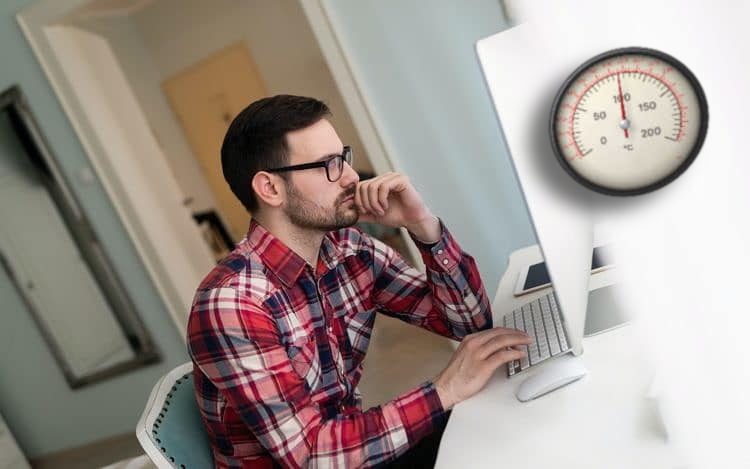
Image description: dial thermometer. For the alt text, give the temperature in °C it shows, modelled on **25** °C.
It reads **100** °C
